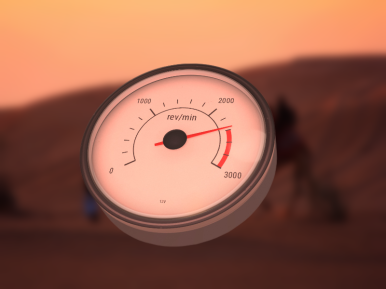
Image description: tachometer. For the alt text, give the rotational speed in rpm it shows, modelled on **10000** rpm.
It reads **2400** rpm
